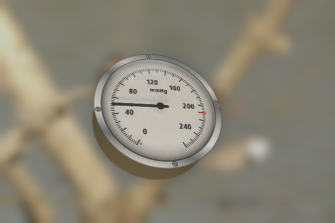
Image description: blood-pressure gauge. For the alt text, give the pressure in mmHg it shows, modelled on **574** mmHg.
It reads **50** mmHg
